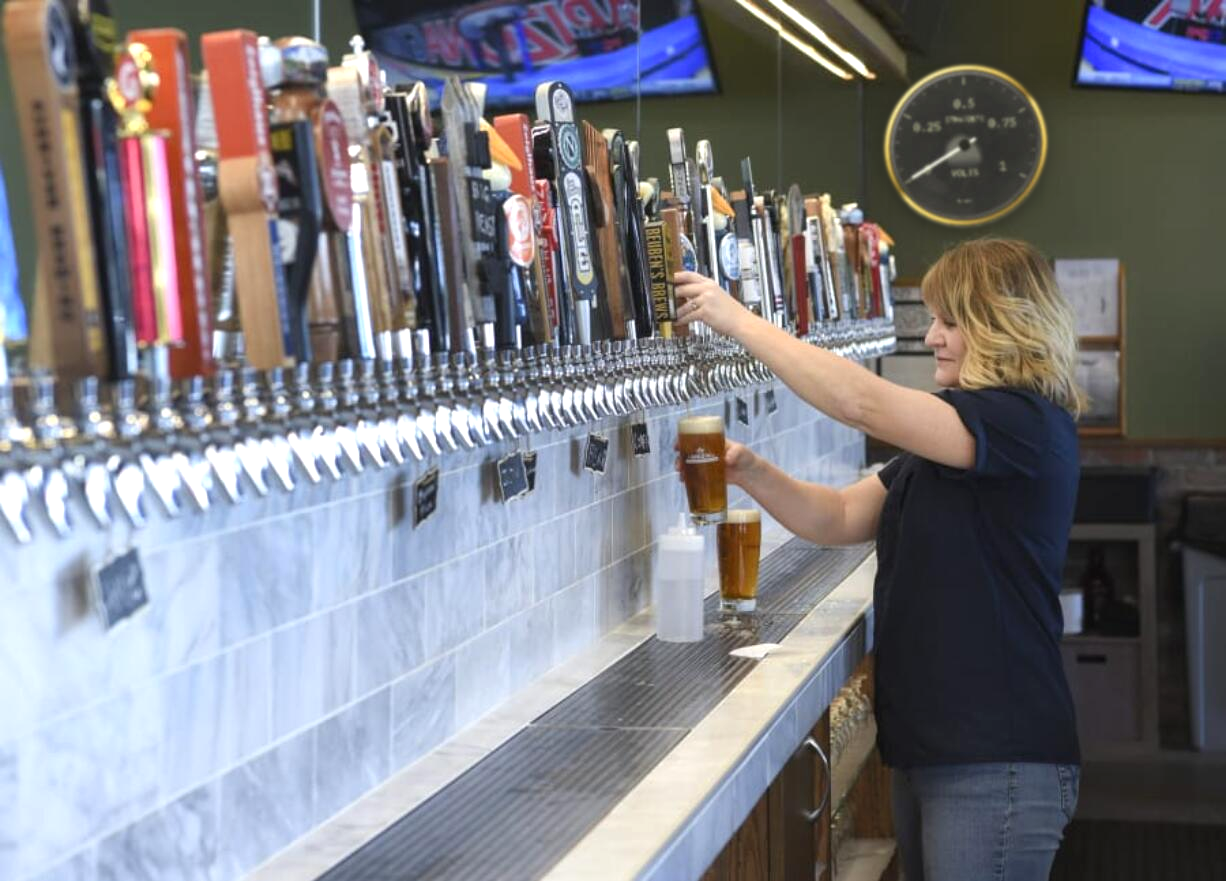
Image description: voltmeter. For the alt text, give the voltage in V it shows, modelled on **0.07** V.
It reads **0** V
